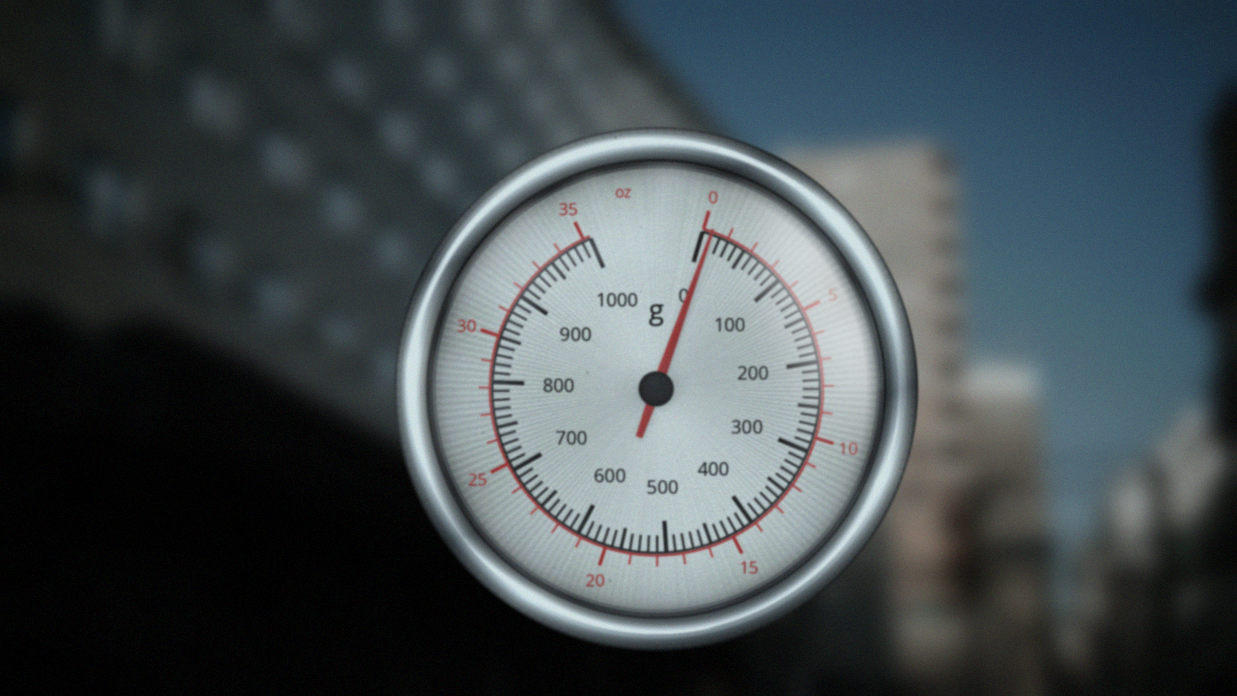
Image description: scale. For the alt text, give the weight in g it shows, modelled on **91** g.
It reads **10** g
